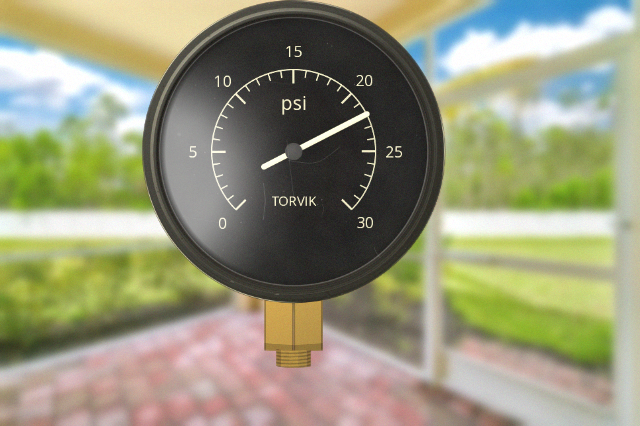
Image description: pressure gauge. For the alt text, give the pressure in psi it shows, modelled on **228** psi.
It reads **22** psi
